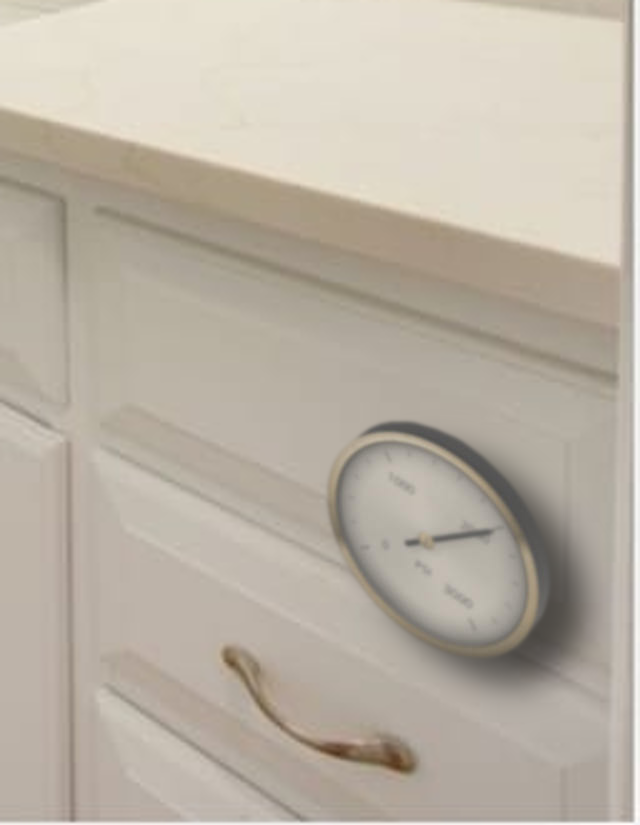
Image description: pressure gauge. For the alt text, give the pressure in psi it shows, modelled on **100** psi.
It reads **2000** psi
